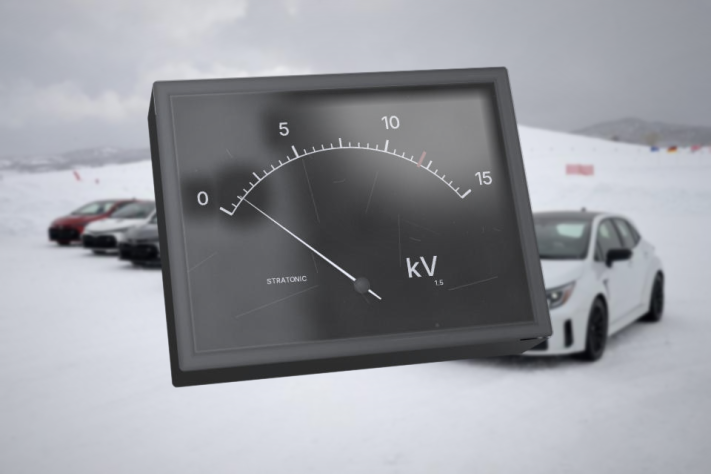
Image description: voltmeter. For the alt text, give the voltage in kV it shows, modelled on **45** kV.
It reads **1** kV
